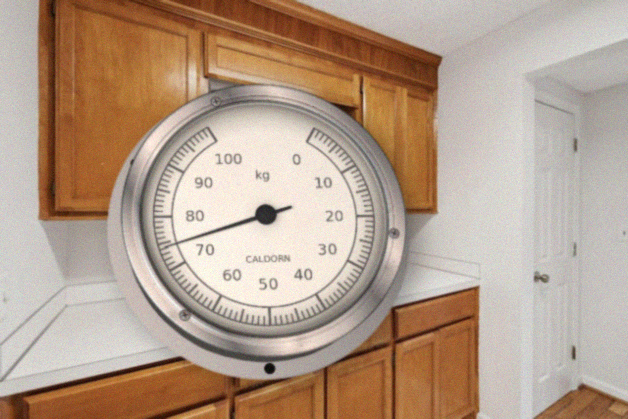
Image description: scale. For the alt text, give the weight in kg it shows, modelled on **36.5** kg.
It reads **74** kg
